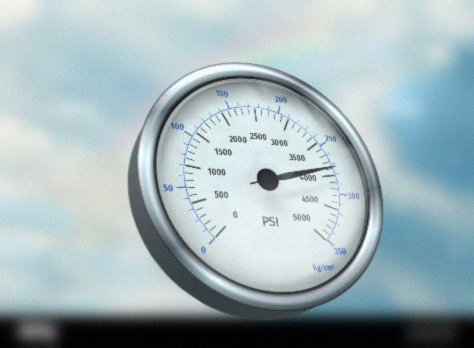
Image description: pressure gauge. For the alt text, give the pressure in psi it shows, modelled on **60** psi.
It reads **3900** psi
